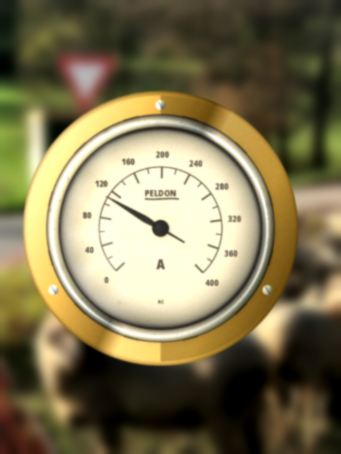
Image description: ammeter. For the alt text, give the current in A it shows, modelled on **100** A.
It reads **110** A
